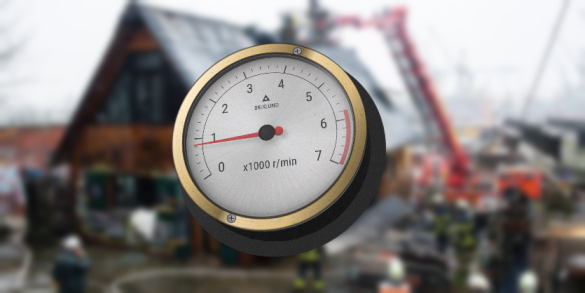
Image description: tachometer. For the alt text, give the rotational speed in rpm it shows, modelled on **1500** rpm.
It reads **800** rpm
